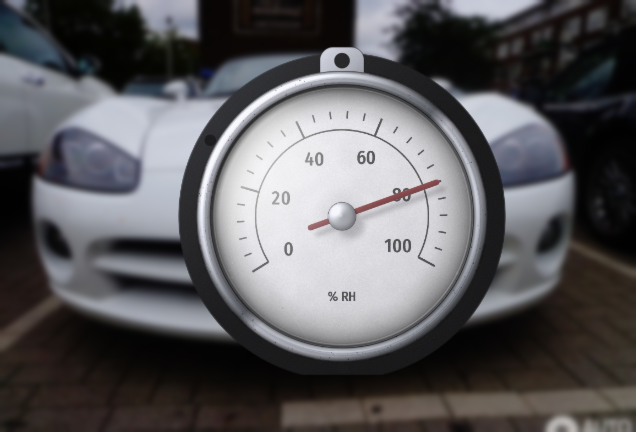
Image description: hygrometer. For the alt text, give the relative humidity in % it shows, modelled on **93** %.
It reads **80** %
